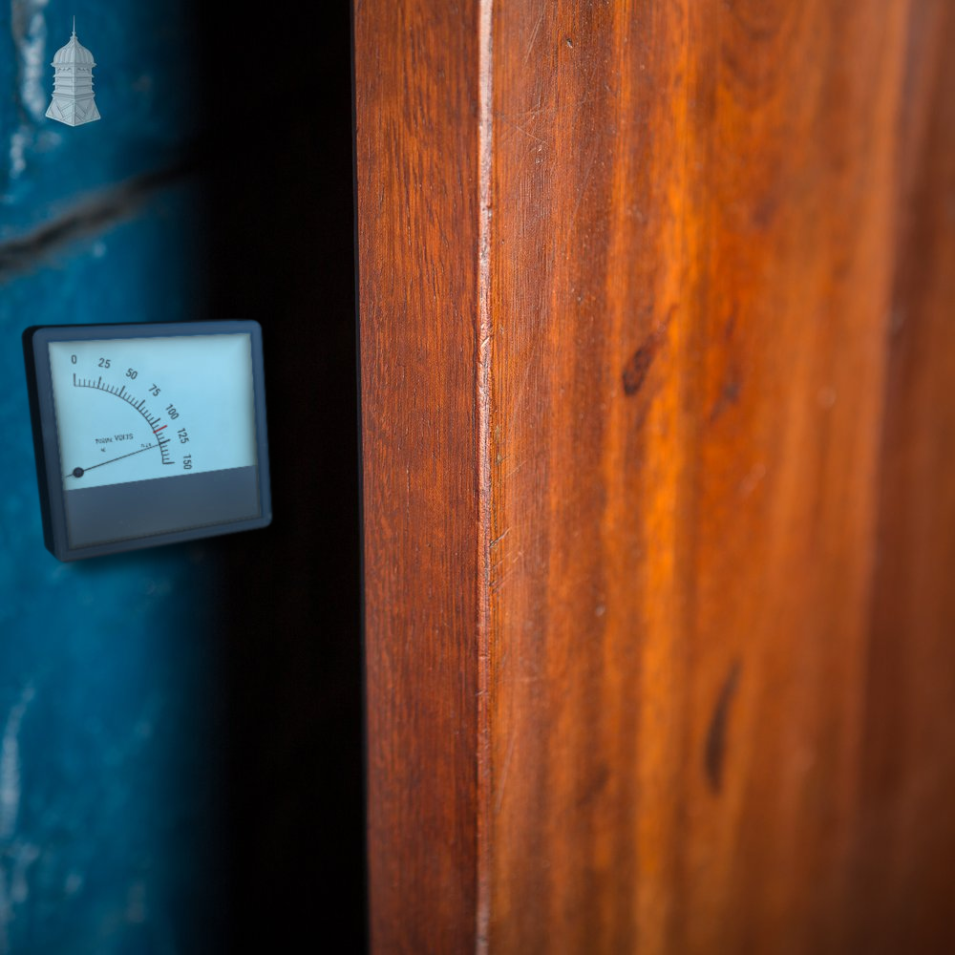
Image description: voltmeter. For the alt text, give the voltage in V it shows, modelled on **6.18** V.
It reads **125** V
